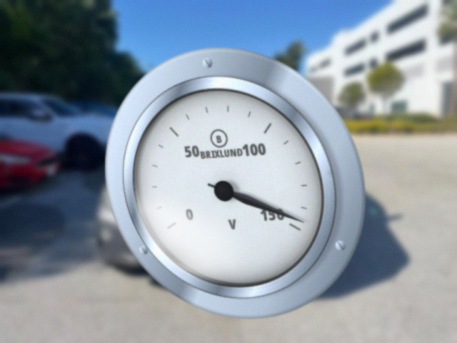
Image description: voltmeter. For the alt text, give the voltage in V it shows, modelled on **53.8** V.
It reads **145** V
